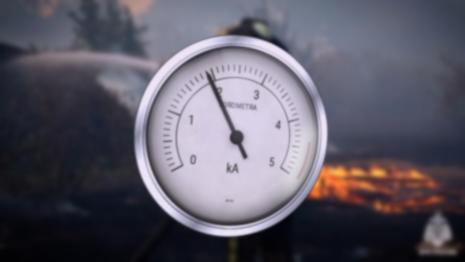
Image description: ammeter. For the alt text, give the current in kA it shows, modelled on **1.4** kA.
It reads **1.9** kA
